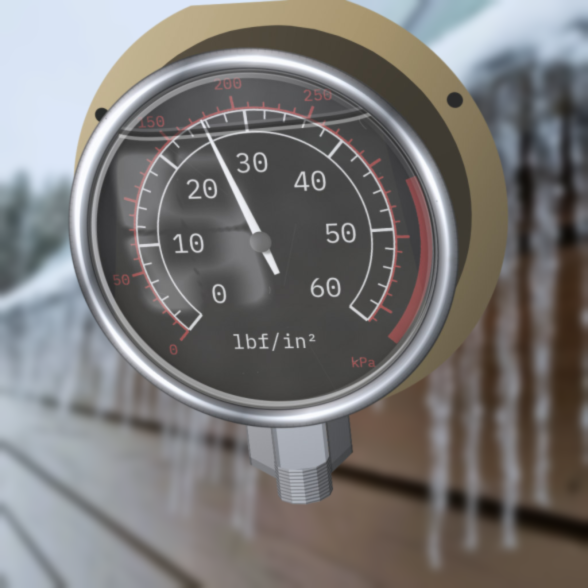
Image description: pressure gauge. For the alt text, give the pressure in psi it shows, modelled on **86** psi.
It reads **26** psi
